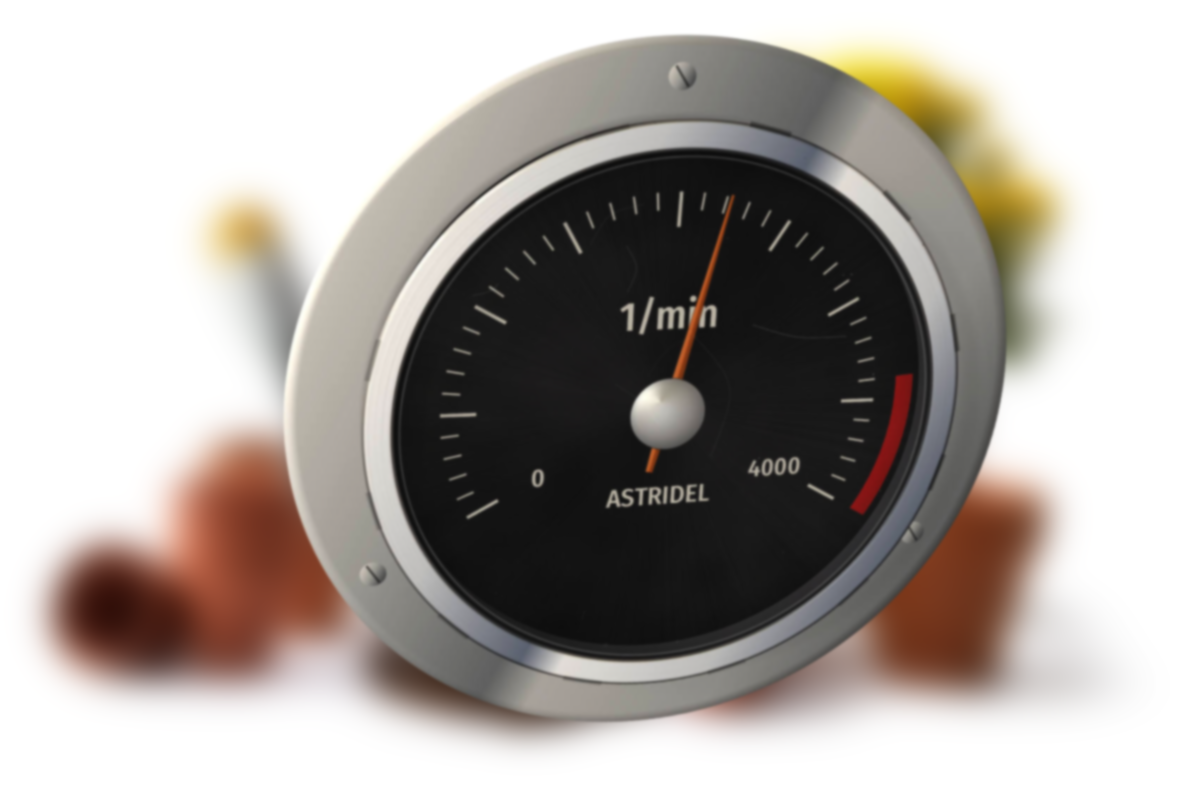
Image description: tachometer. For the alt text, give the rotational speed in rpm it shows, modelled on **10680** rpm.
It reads **2200** rpm
